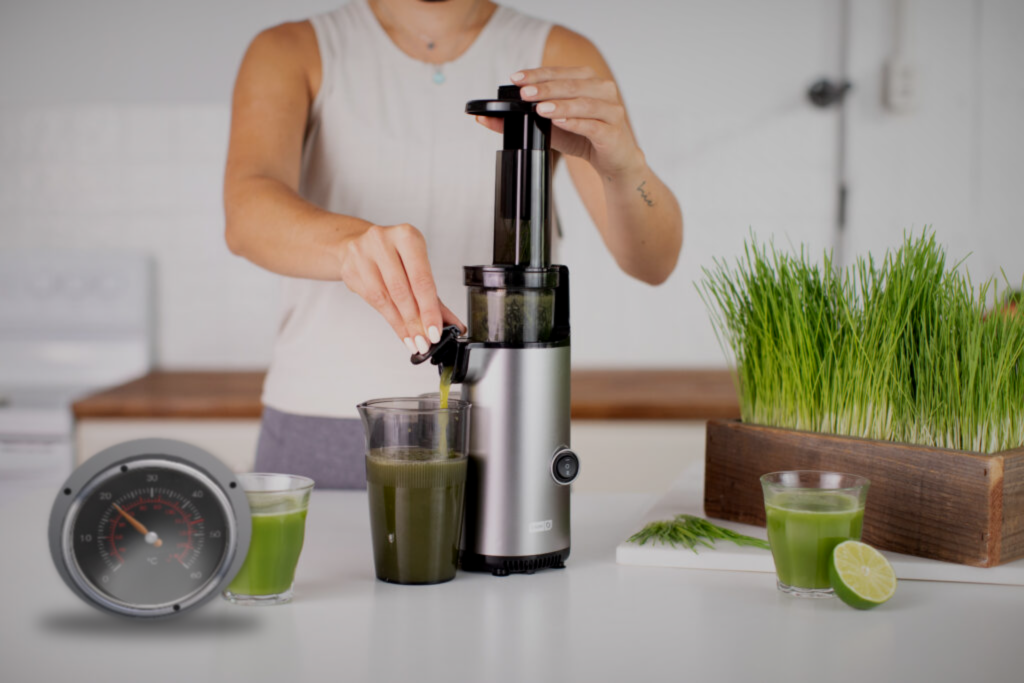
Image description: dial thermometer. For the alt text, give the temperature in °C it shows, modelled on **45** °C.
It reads **20** °C
